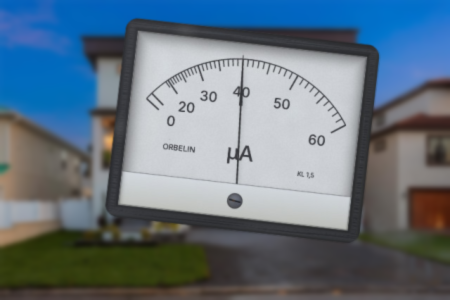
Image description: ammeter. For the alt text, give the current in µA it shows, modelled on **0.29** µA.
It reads **40** µA
